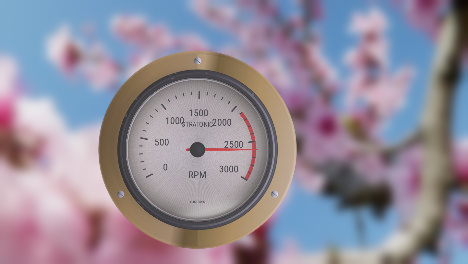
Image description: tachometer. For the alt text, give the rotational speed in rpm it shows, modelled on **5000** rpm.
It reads **2600** rpm
